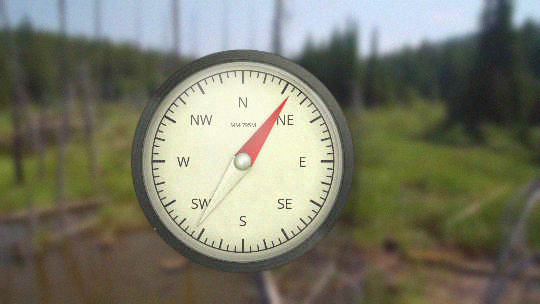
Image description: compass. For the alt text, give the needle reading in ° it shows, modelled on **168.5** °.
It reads **35** °
